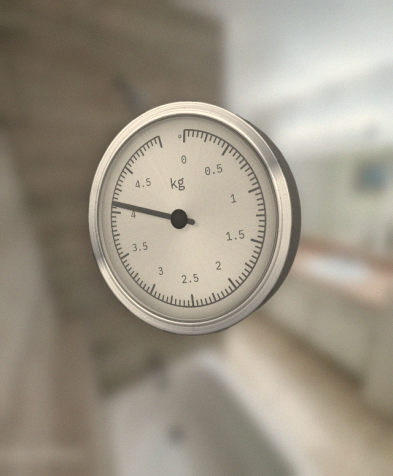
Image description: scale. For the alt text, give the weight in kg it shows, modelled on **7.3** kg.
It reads **4.1** kg
